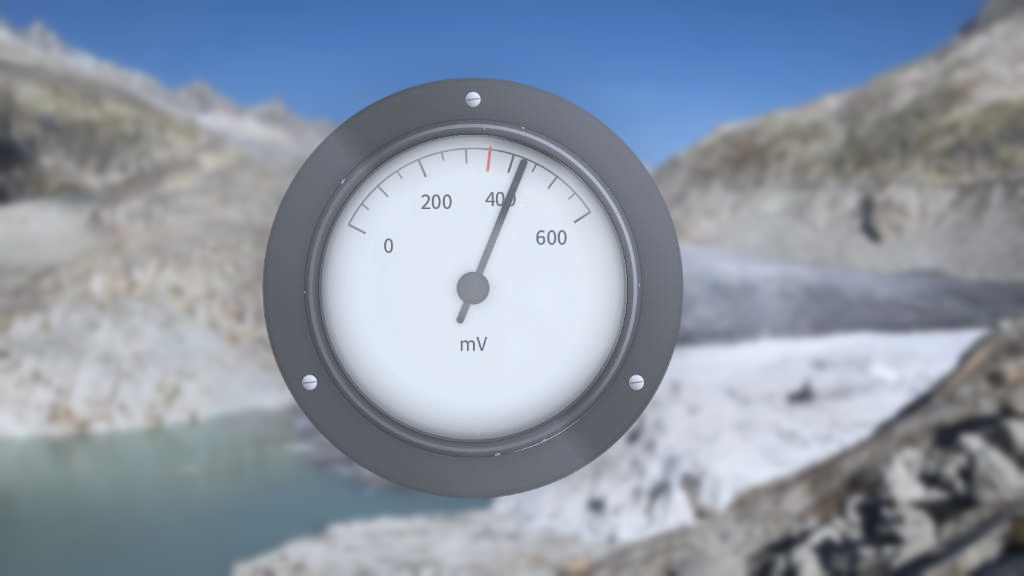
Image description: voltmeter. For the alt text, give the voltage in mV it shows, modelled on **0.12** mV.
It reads **425** mV
